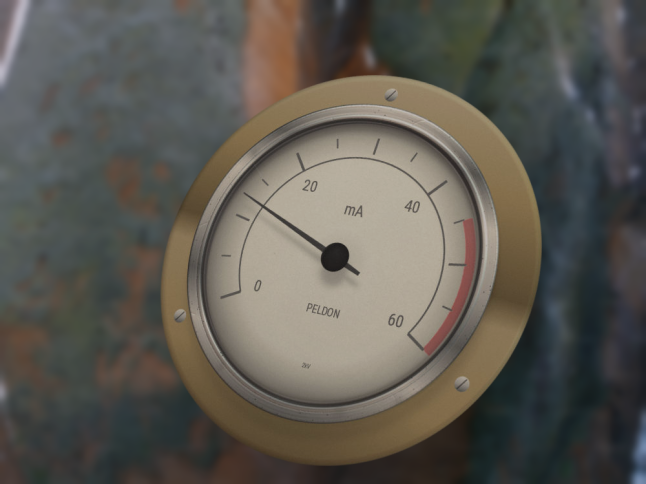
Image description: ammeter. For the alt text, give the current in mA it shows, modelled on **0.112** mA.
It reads **12.5** mA
